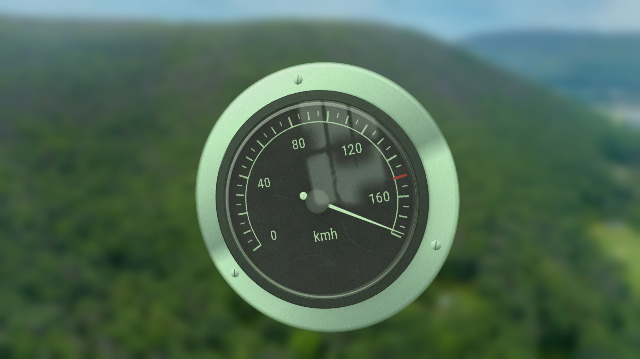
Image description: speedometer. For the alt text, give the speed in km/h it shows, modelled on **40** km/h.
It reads **177.5** km/h
